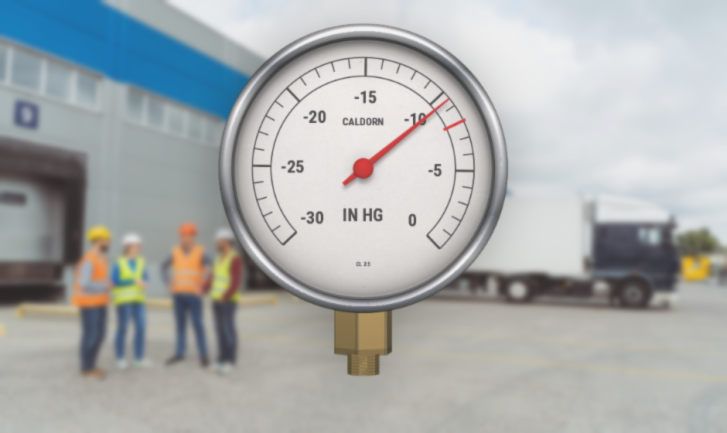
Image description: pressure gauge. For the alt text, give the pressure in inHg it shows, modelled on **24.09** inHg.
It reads **-9.5** inHg
